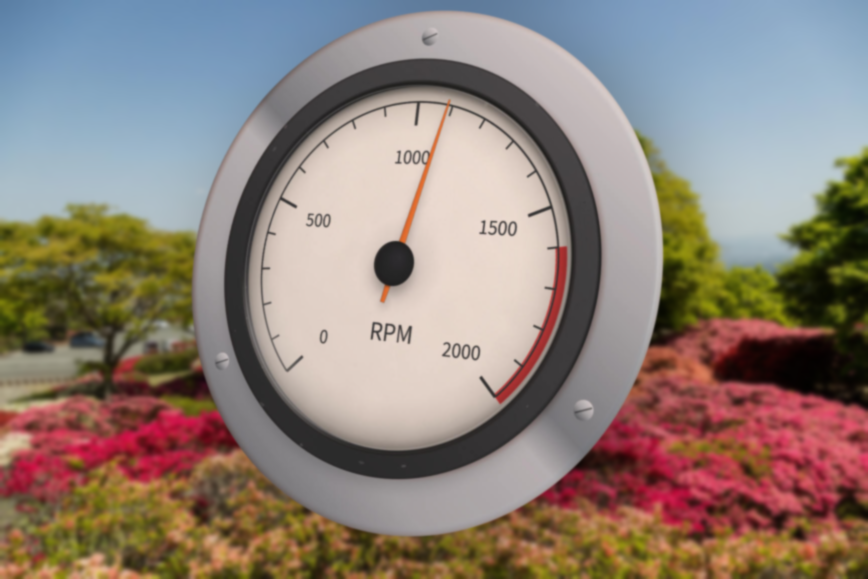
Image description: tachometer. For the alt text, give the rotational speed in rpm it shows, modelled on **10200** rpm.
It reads **1100** rpm
